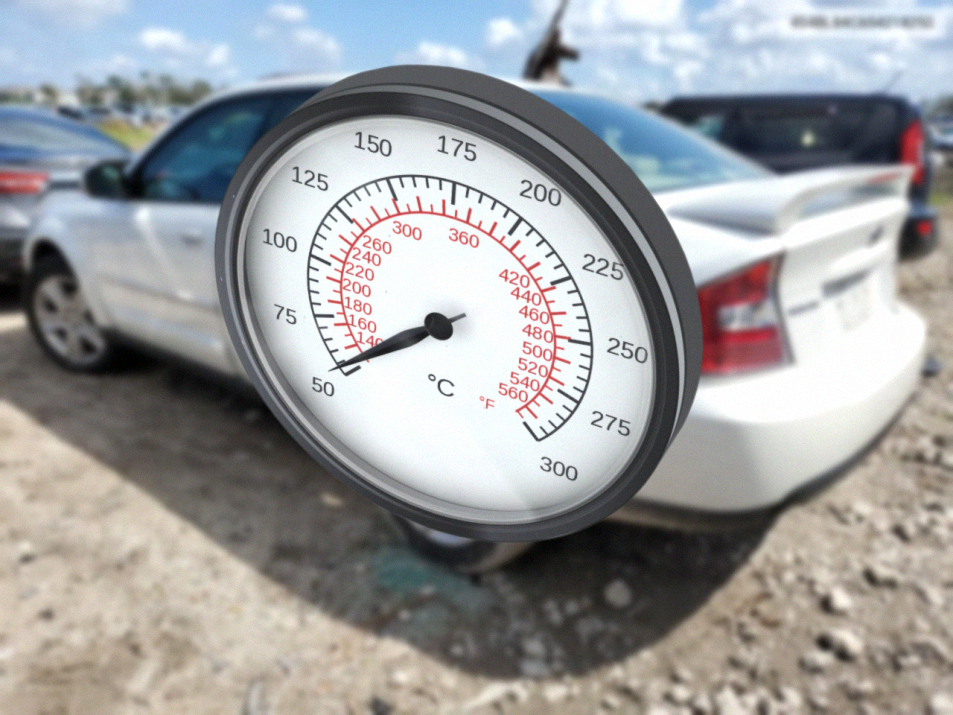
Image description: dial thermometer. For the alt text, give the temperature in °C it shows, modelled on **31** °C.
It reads **55** °C
